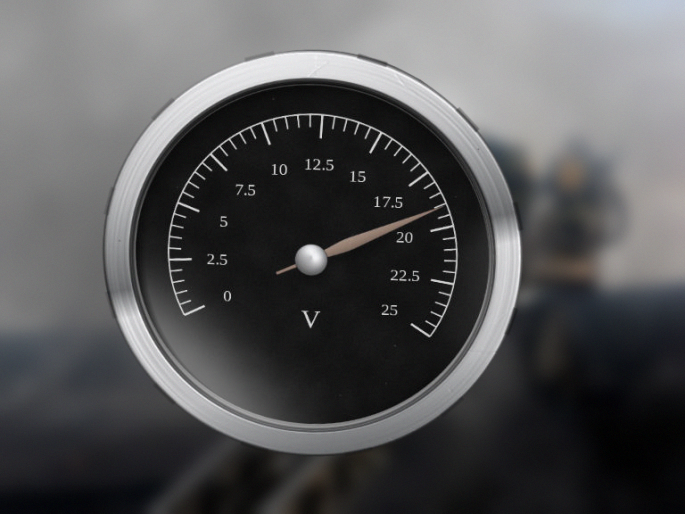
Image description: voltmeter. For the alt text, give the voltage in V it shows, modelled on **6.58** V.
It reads **19** V
